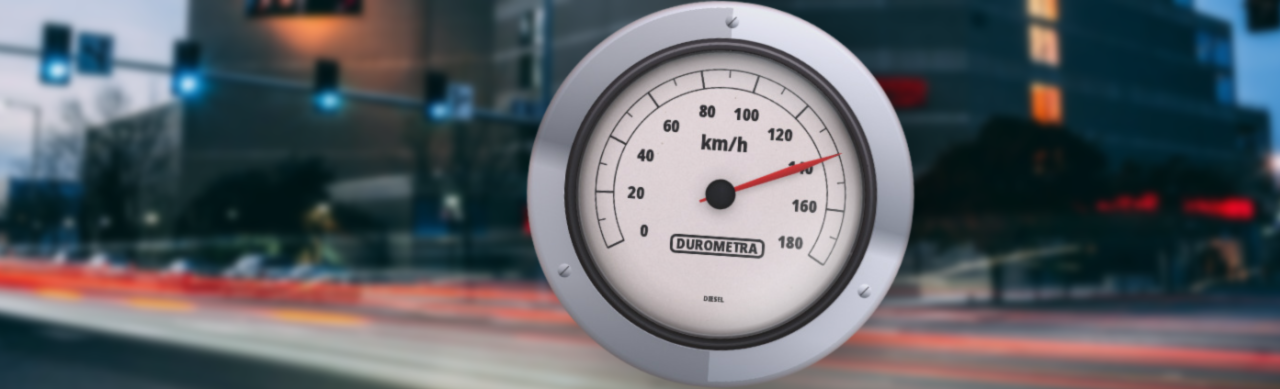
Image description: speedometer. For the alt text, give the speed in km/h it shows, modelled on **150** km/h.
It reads **140** km/h
